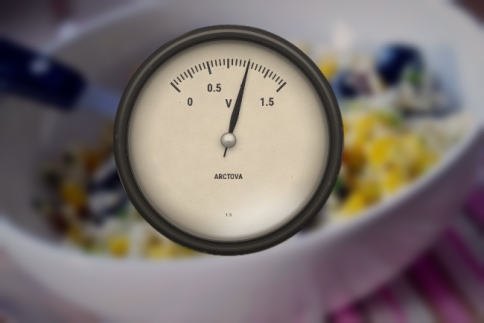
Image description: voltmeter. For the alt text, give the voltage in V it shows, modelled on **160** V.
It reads **1** V
